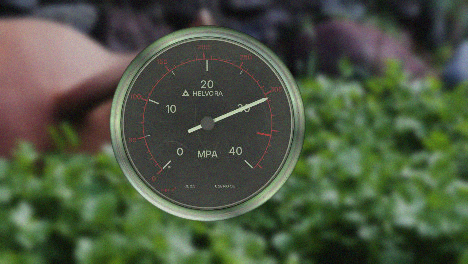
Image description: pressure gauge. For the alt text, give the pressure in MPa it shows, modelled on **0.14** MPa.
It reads **30** MPa
